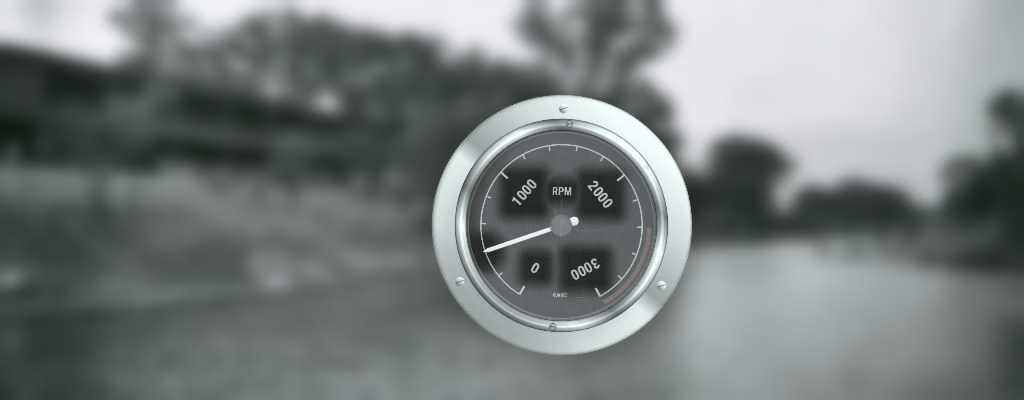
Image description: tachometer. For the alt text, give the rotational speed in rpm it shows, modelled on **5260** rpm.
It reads **400** rpm
